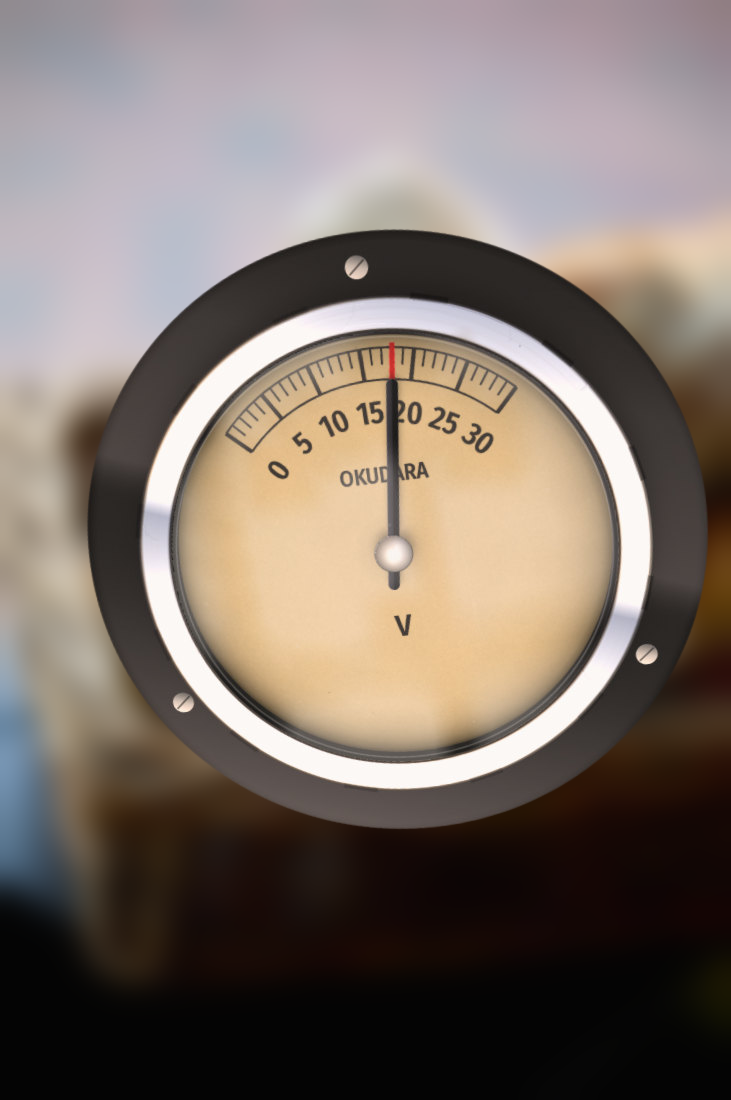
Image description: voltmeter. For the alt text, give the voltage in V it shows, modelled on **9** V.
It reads **18** V
